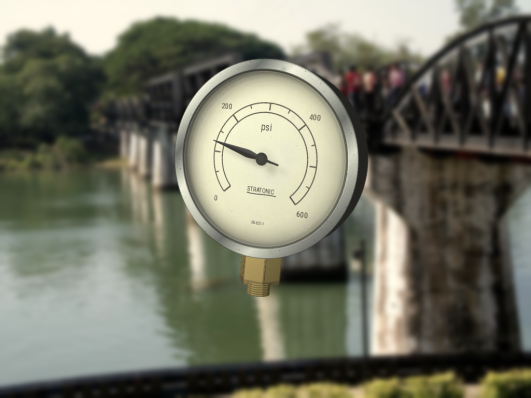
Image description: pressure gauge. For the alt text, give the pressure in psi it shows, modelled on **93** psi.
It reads **125** psi
